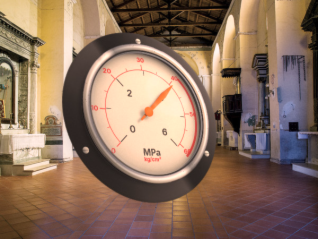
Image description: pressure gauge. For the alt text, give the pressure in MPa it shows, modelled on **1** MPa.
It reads **4** MPa
